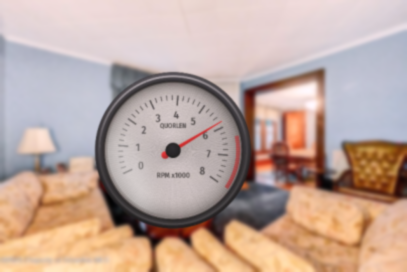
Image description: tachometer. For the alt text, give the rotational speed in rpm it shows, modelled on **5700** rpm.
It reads **5800** rpm
